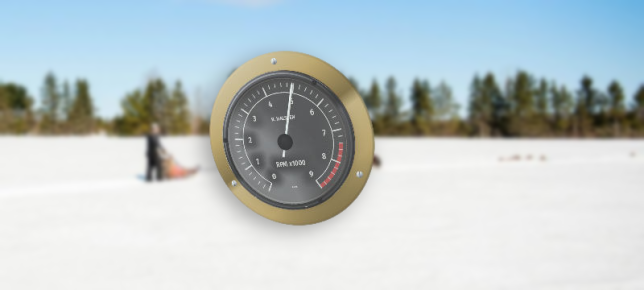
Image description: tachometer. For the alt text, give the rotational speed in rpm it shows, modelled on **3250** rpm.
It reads **5000** rpm
